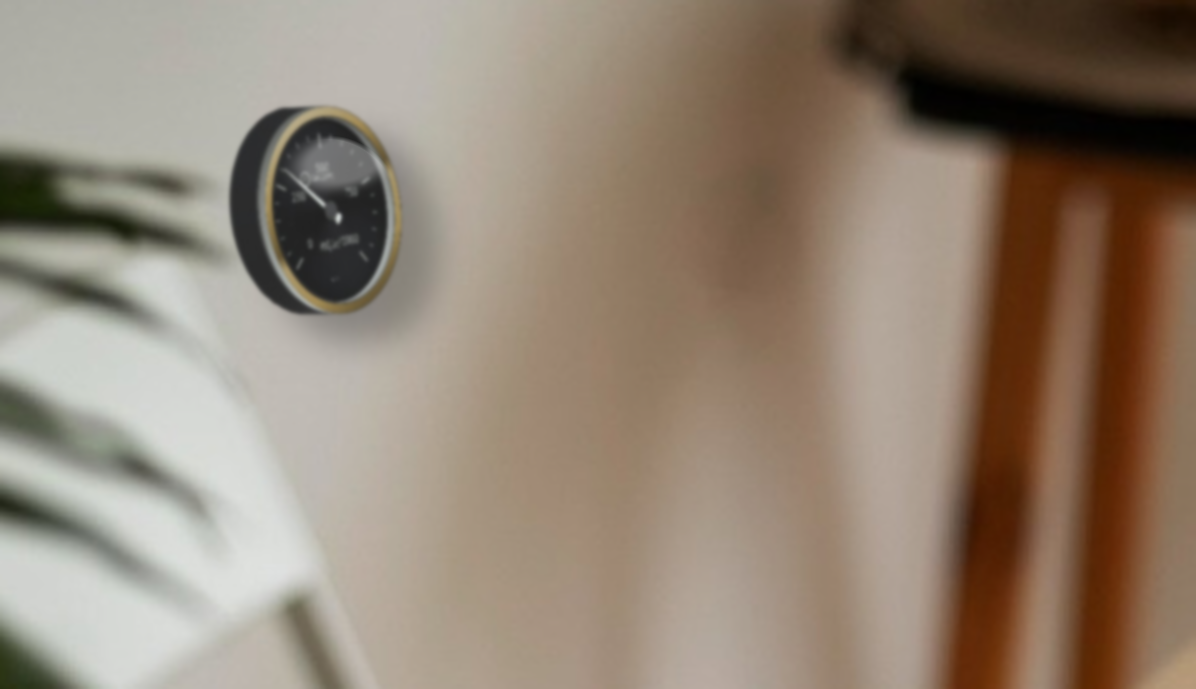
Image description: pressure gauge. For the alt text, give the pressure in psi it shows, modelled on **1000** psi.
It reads **300** psi
